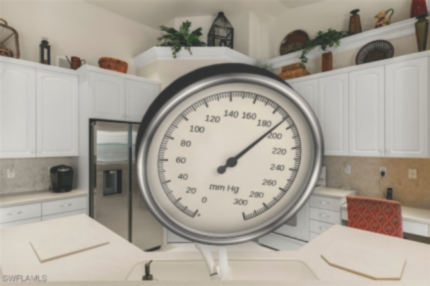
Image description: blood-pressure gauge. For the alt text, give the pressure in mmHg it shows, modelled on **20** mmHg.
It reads **190** mmHg
